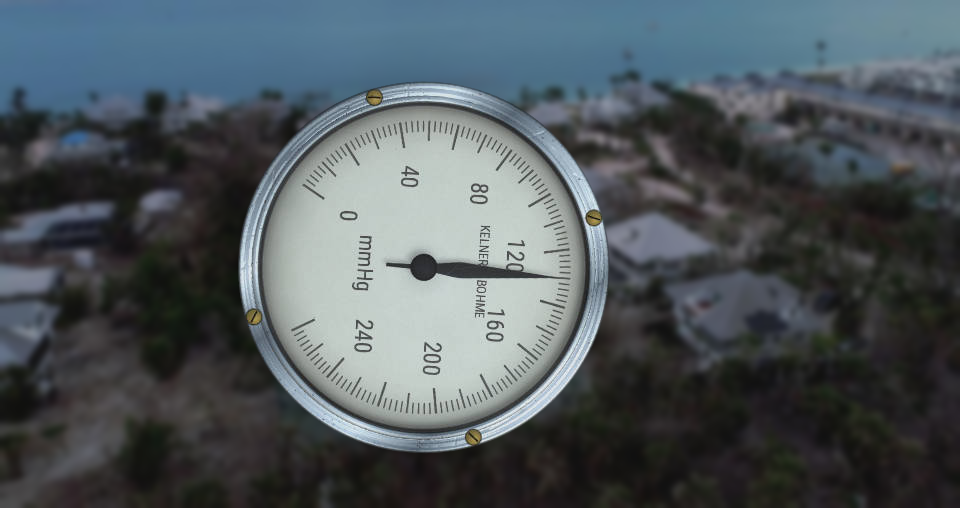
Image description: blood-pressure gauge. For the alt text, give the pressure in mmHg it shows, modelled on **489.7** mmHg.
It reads **130** mmHg
